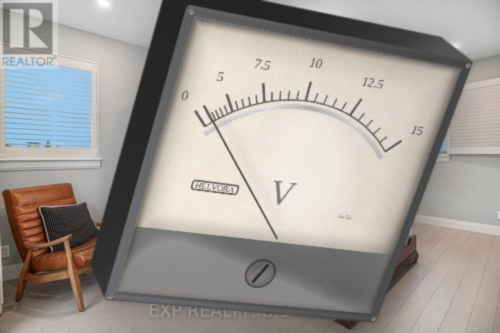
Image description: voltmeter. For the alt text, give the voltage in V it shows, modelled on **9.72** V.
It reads **2.5** V
